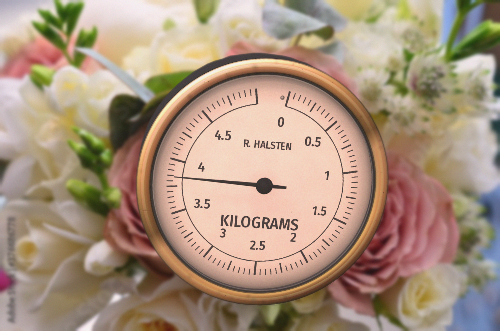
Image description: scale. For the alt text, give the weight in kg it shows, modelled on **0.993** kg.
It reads **3.85** kg
